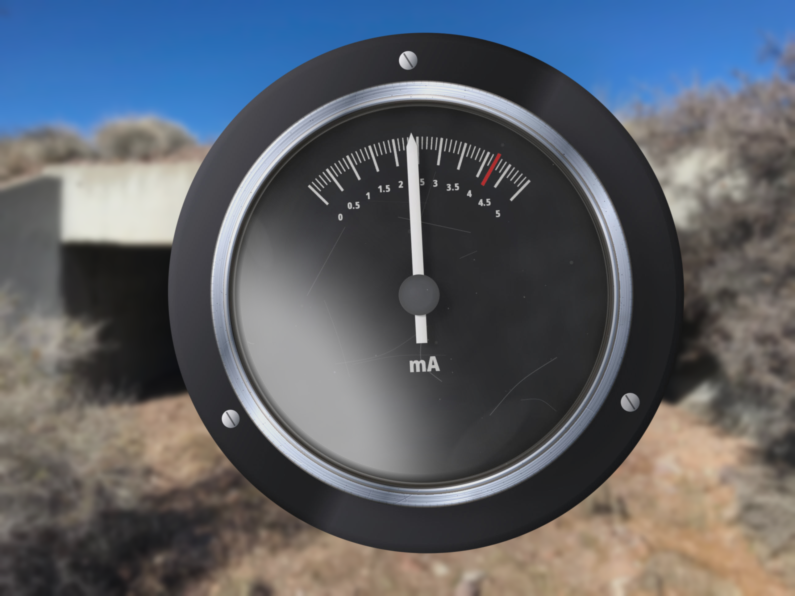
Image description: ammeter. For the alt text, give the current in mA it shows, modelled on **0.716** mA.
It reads **2.4** mA
